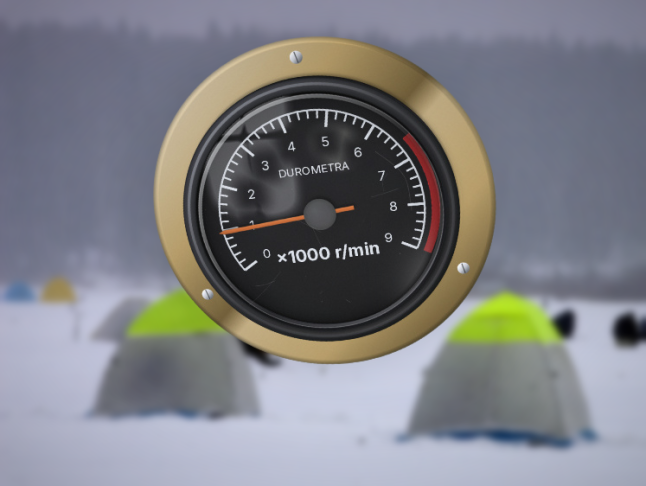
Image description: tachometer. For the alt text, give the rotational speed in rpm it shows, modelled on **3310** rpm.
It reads **1000** rpm
